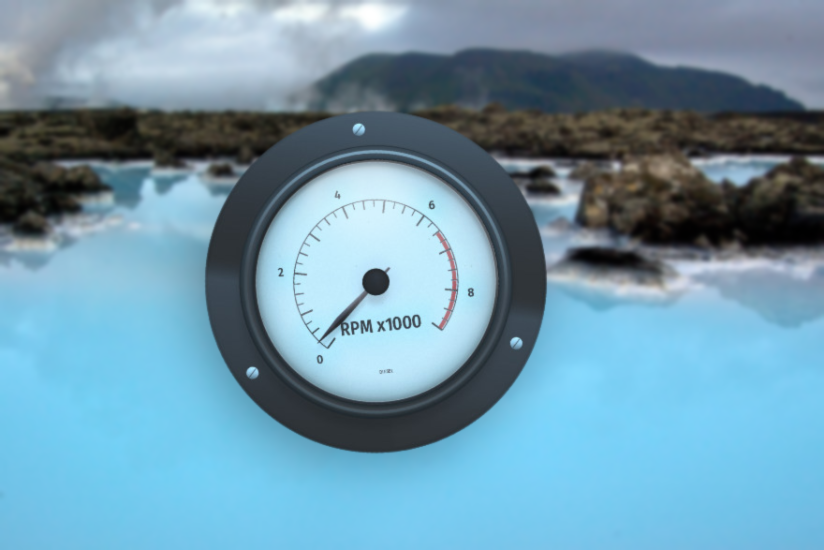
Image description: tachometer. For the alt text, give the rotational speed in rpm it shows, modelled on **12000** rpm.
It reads **250** rpm
